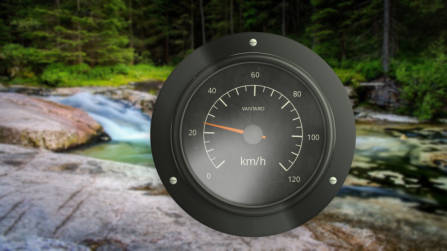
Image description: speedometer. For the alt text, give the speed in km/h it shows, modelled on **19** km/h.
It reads **25** km/h
